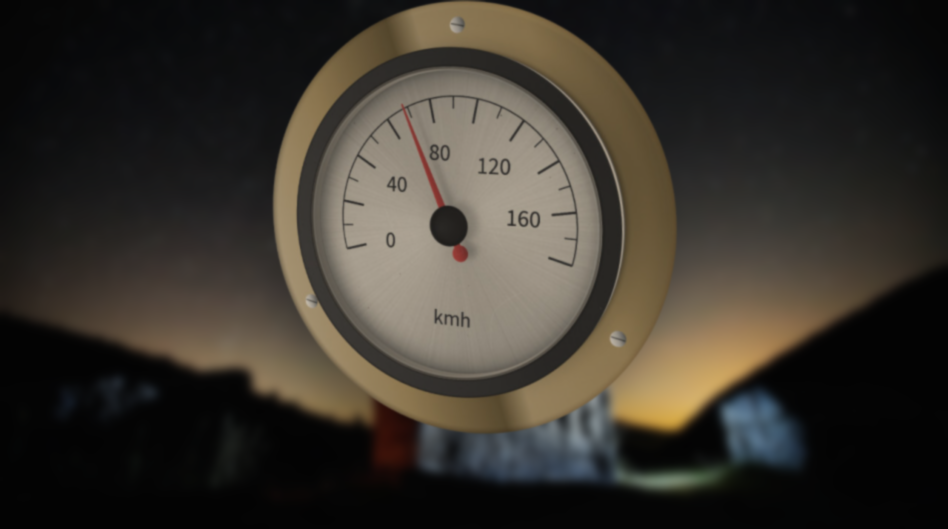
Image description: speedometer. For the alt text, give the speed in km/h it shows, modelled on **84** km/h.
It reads **70** km/h
